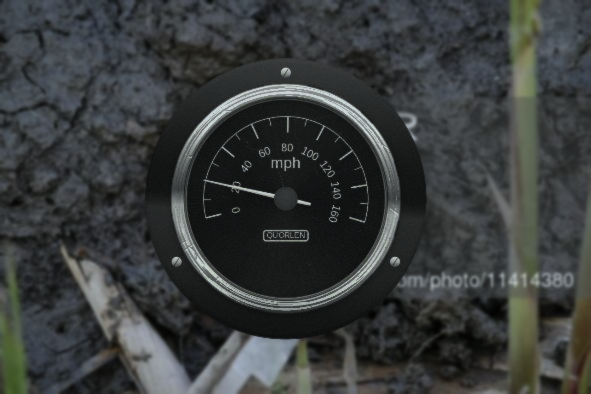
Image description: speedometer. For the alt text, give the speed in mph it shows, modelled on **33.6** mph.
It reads **20** mph
